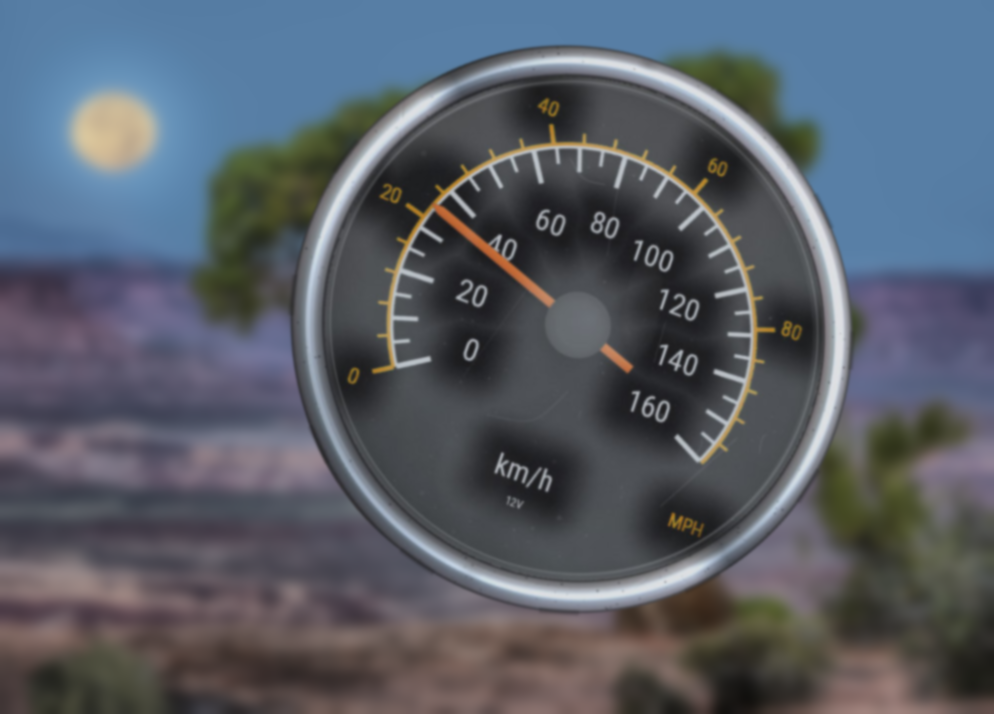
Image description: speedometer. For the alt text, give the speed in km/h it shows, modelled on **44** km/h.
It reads **35** km/h
